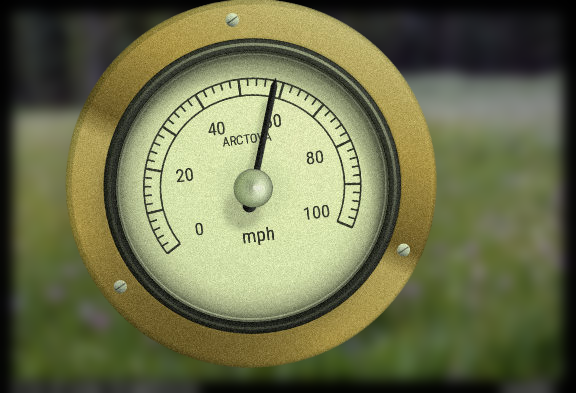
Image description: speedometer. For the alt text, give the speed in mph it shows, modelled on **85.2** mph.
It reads **58** mph
